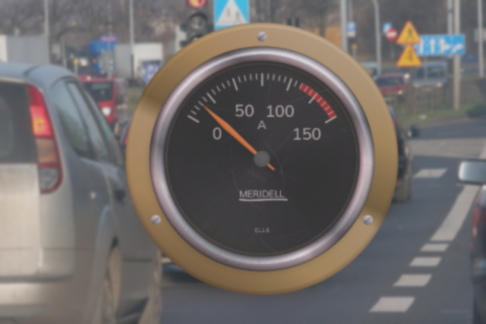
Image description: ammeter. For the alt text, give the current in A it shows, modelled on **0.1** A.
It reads **15** A
